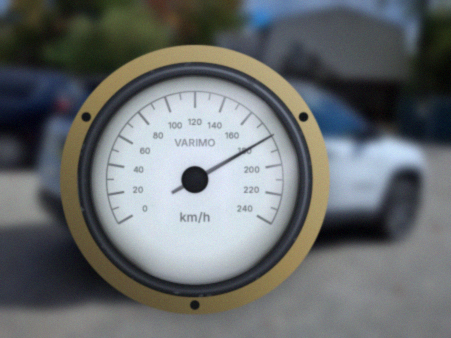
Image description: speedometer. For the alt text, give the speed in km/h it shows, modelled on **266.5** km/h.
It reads **180** km/h
